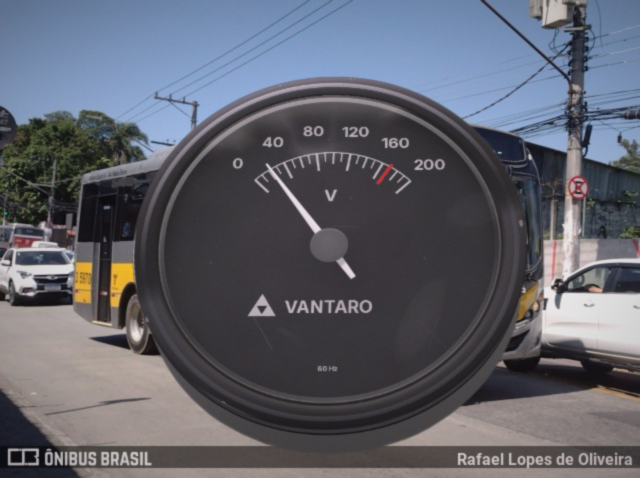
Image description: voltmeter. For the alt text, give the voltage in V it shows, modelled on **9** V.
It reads **20** V
